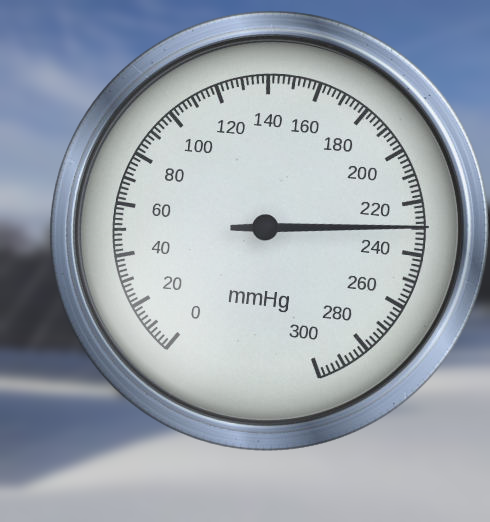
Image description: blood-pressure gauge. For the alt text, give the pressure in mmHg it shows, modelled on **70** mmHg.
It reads **230** mmHg
